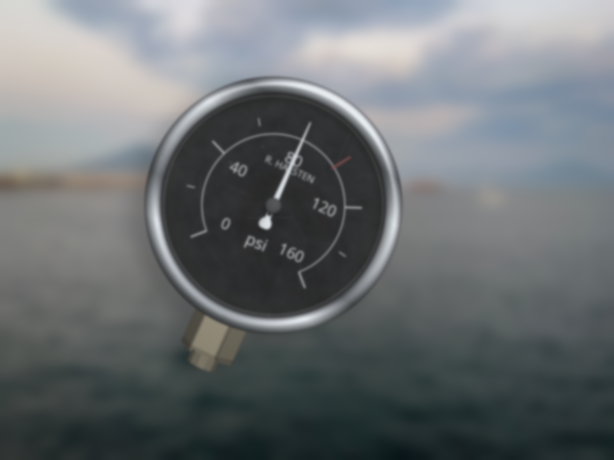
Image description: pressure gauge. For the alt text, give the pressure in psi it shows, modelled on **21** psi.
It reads **80** psi
